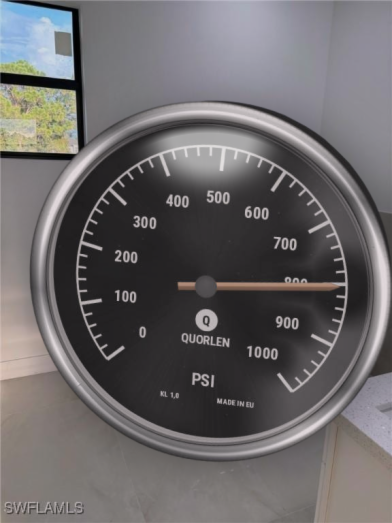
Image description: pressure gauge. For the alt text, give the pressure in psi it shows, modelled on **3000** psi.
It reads **800** psi
